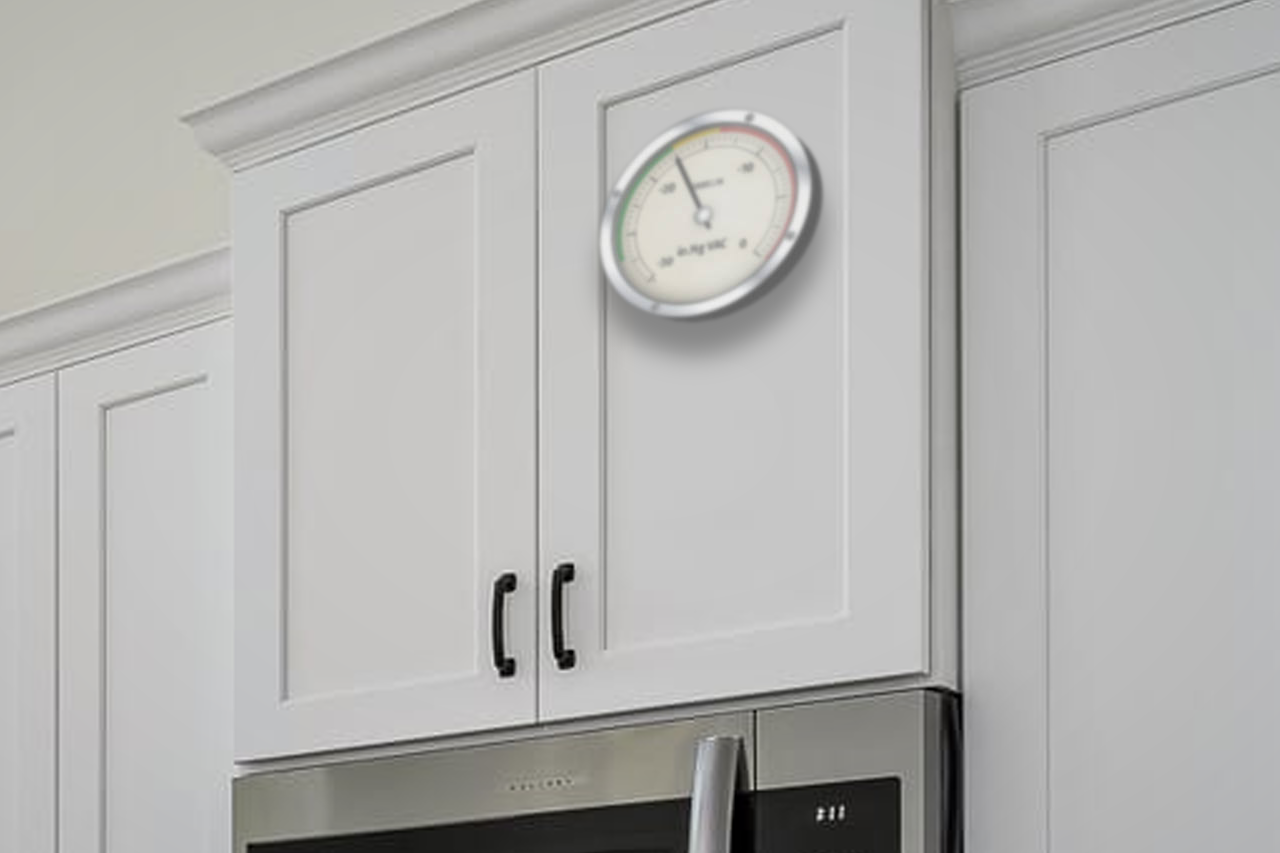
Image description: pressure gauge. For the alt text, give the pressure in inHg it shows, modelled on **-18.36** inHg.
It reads **-17.5** inHg
